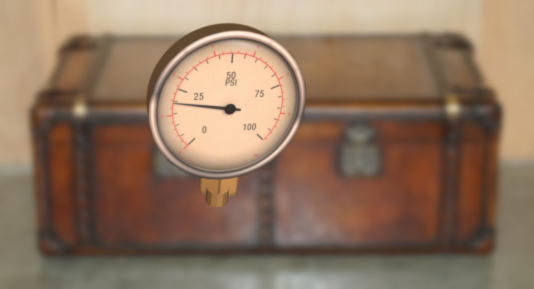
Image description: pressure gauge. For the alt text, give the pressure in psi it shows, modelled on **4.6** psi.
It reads **20** psi
